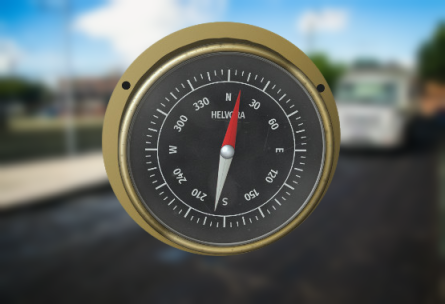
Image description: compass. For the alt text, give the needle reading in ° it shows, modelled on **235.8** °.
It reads **10** °
